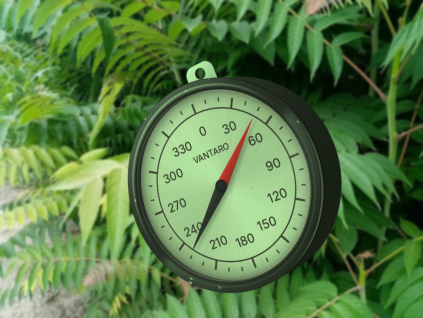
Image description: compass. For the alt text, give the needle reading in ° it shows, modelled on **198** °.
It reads **50** °
